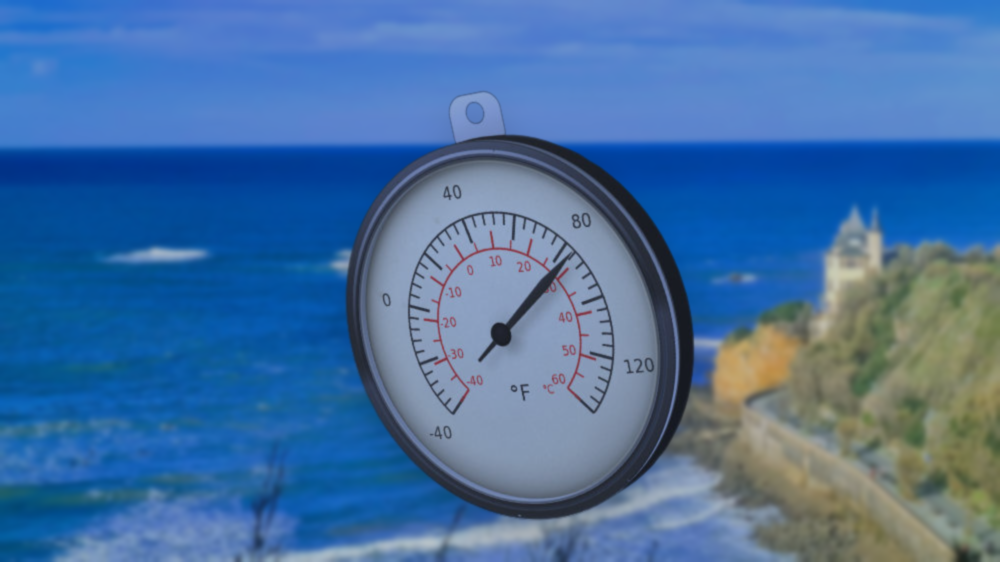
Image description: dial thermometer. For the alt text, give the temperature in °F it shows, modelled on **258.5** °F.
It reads **84** °F
